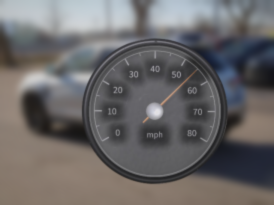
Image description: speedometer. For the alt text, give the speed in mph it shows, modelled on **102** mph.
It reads **55** mph
